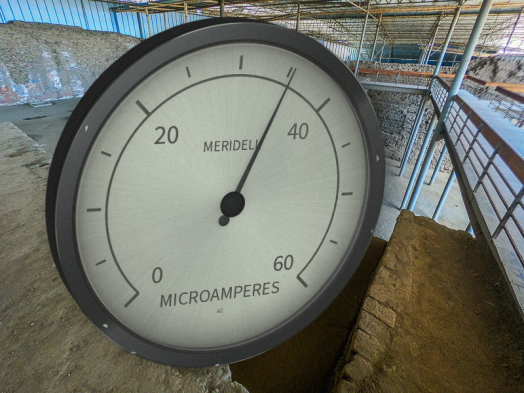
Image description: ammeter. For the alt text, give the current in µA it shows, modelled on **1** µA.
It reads **35** µA
